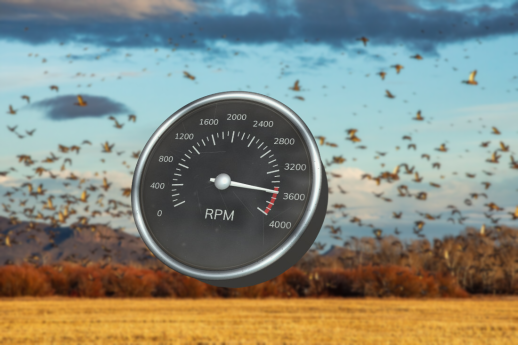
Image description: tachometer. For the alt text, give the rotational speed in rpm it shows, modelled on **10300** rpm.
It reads **3600** rpm
